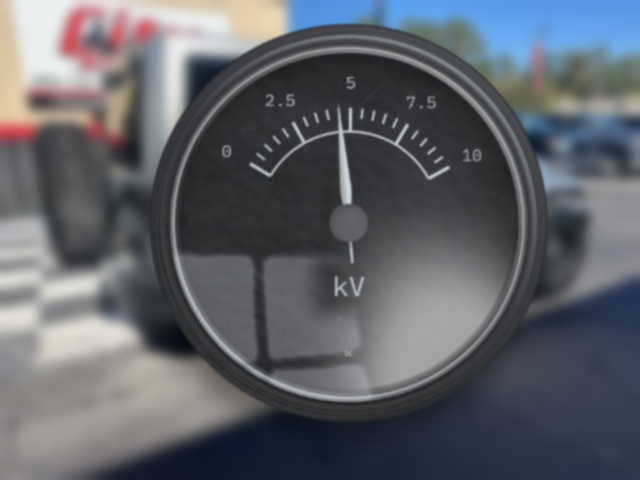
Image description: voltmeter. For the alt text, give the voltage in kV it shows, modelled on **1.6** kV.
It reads **4.5** kV
